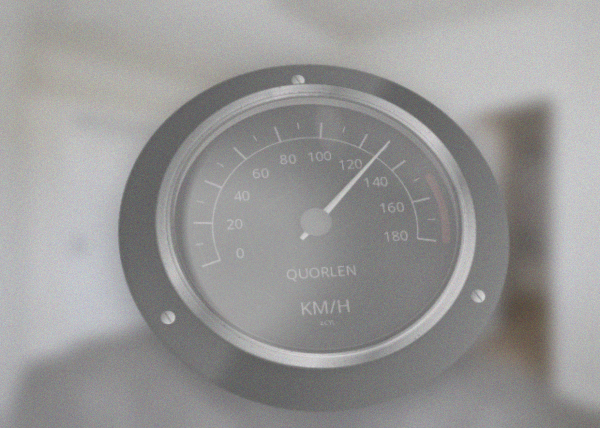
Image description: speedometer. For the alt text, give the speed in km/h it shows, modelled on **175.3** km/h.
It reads **130** km/h
